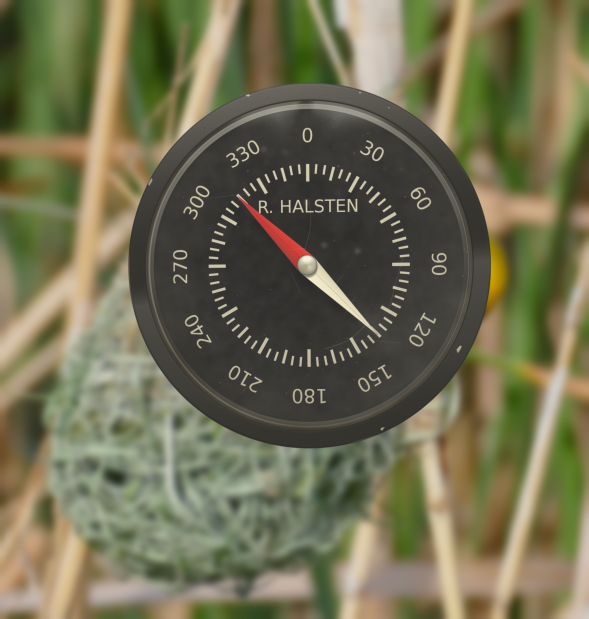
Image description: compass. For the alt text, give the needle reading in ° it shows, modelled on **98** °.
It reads **315** °
